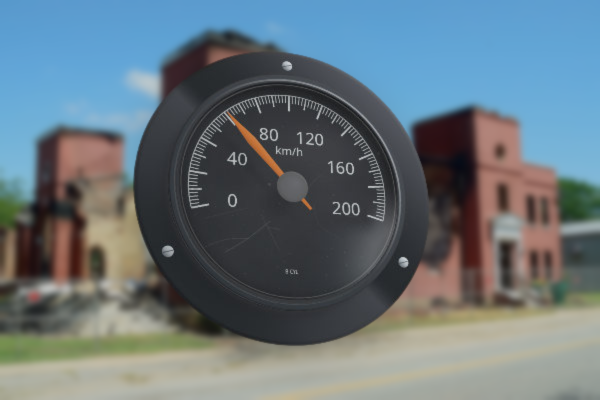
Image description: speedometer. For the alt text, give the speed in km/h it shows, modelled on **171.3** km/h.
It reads **60** km/h
